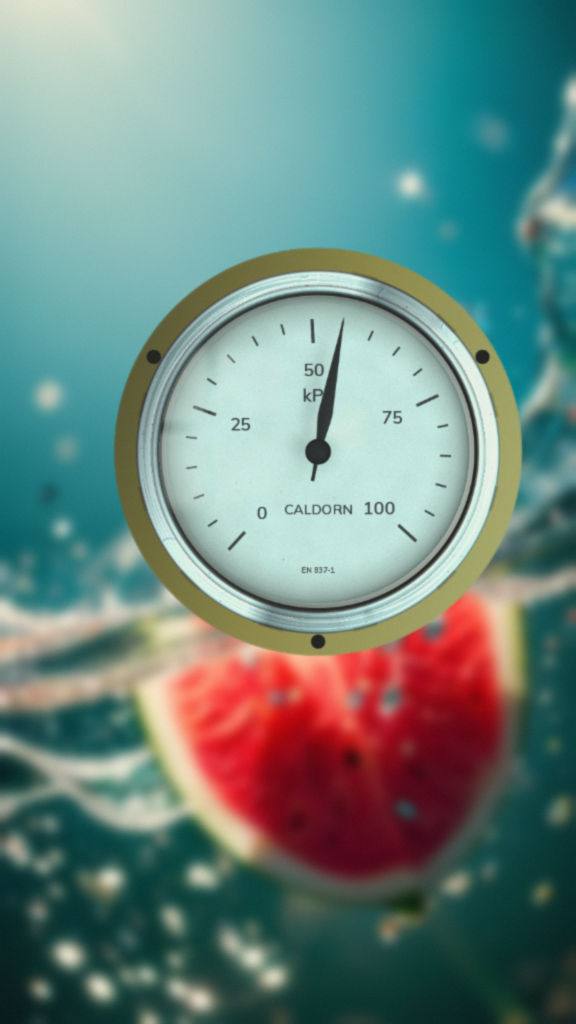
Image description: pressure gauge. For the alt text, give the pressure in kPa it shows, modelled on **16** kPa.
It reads **55** kPa
